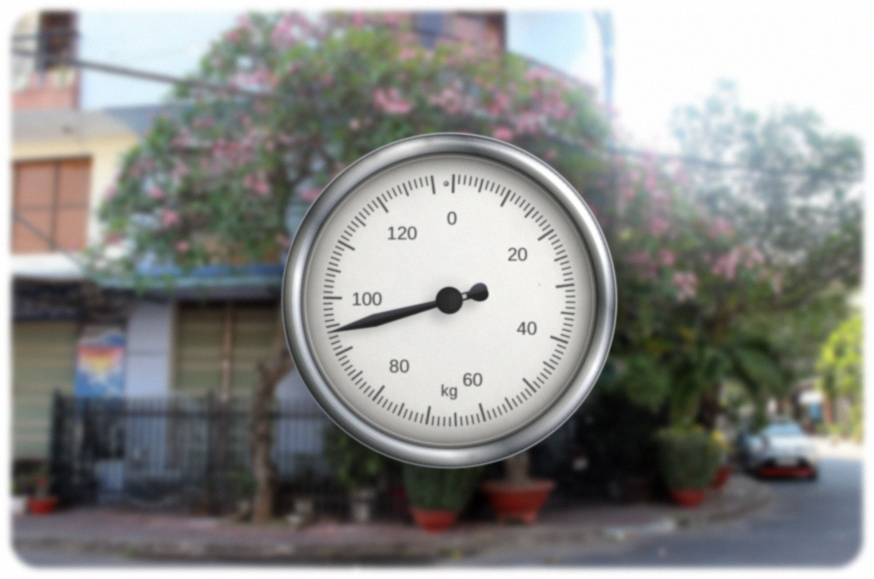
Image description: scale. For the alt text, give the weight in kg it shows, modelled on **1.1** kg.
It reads **94** kg
